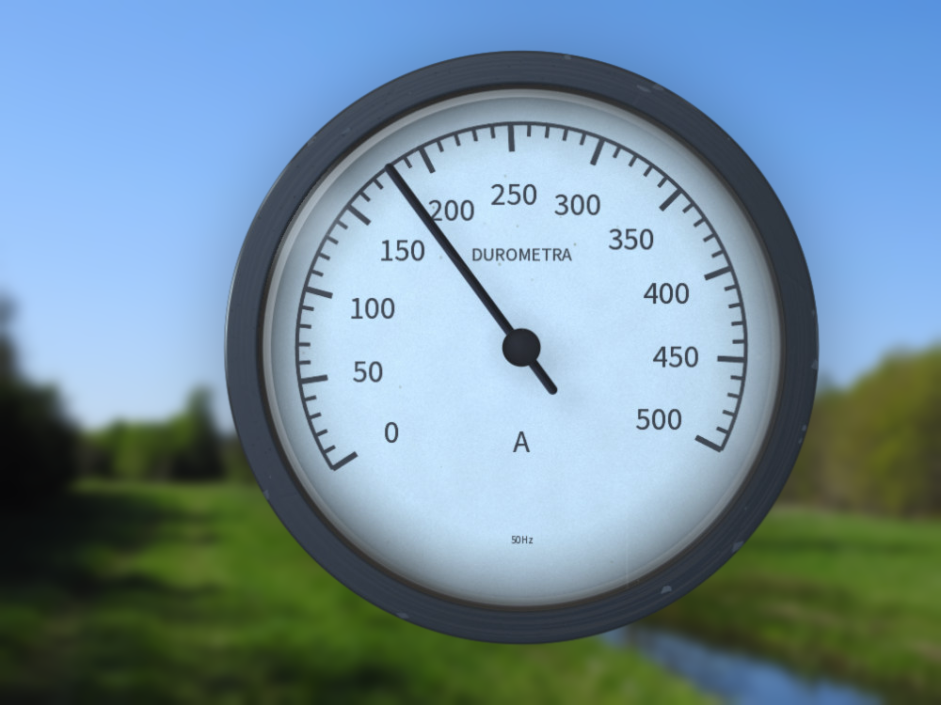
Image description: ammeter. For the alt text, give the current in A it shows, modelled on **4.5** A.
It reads **180** A
